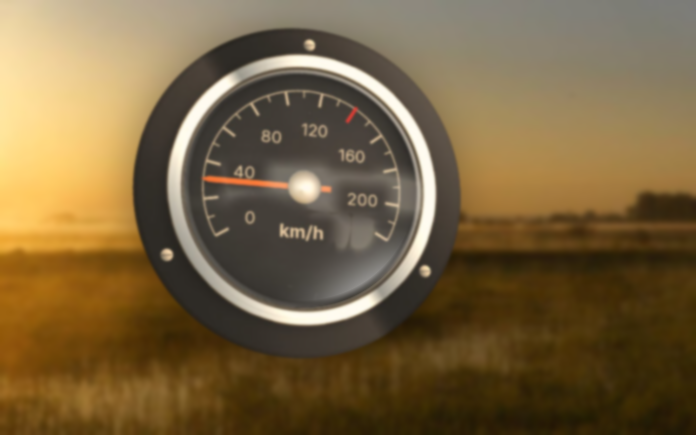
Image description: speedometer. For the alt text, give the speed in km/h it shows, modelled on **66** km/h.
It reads **30** km/h
